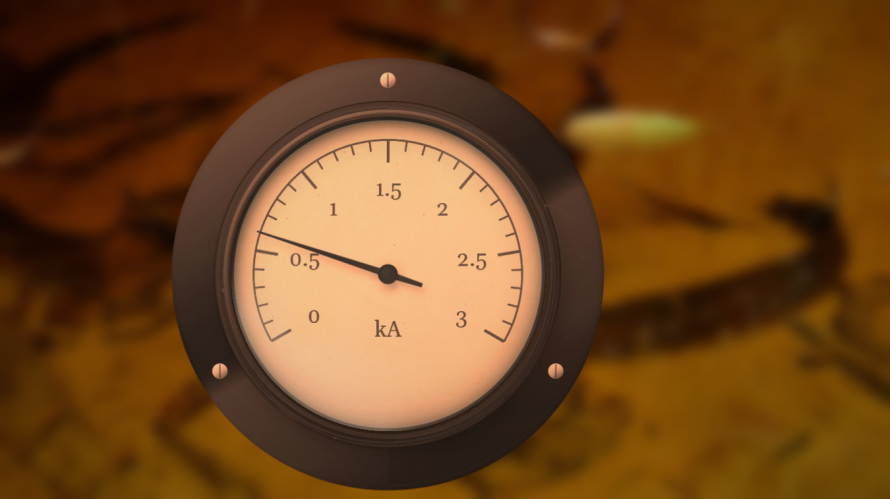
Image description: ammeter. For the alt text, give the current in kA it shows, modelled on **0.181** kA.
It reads **0.6** kA
